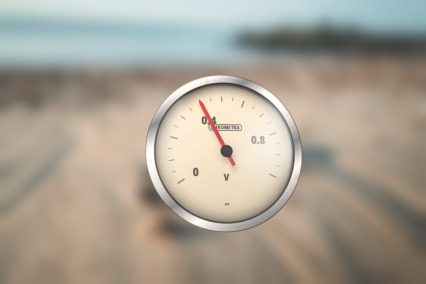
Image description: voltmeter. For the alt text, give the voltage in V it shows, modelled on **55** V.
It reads **0.4** V
